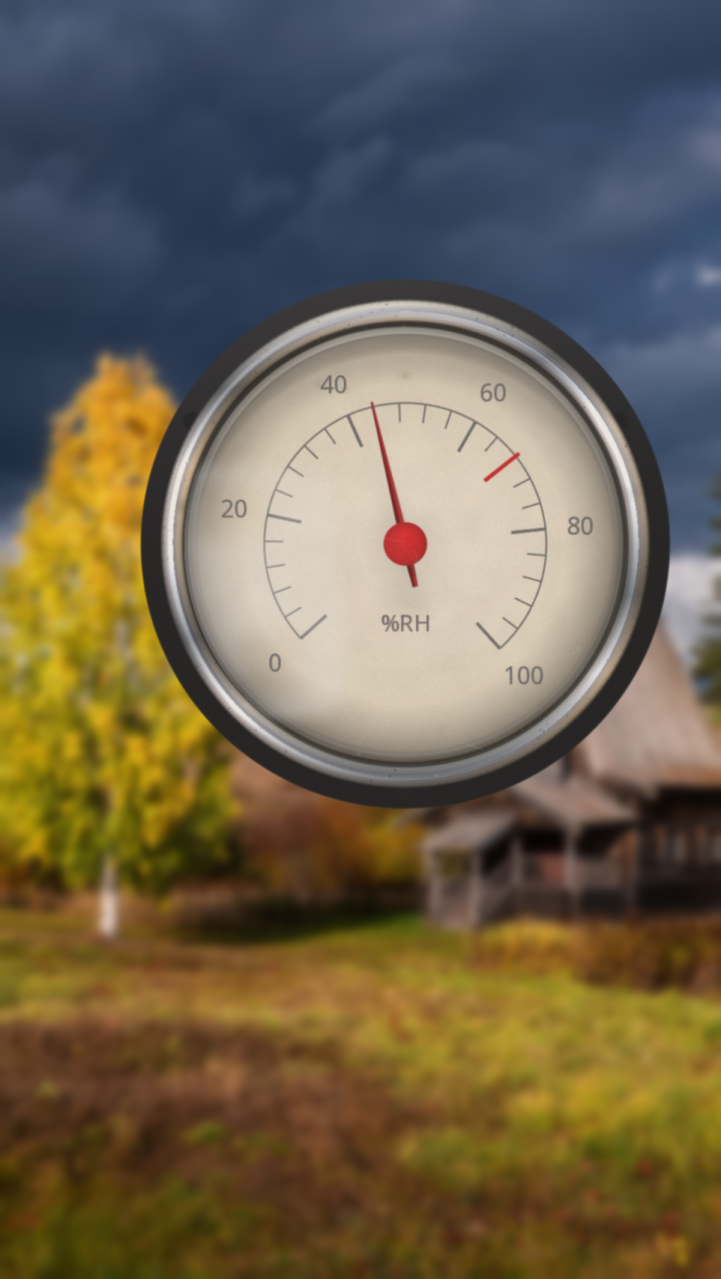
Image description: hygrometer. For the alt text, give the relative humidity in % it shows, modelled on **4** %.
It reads **44** %
